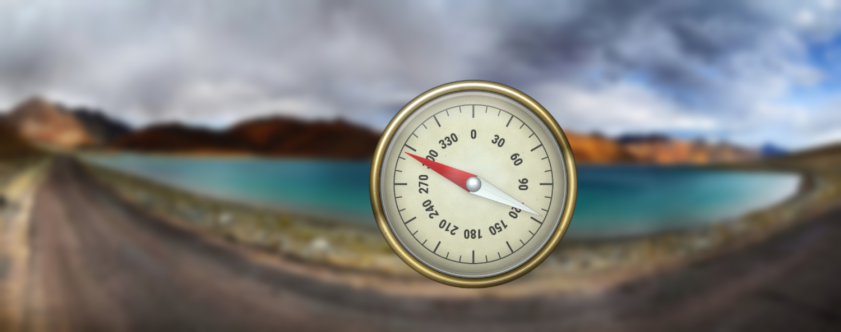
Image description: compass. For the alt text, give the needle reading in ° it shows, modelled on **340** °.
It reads **295** °
